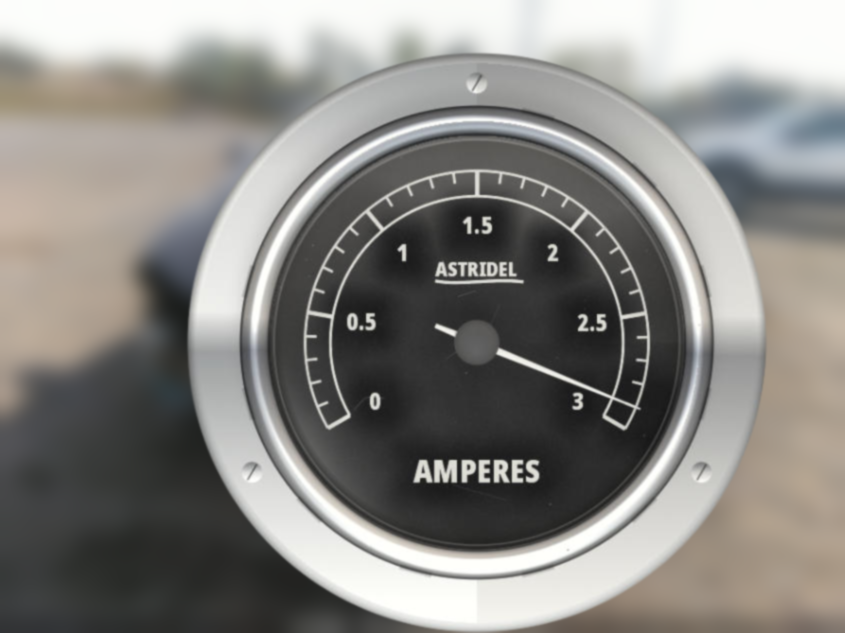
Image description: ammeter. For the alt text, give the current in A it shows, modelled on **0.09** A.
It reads **2.9** A
